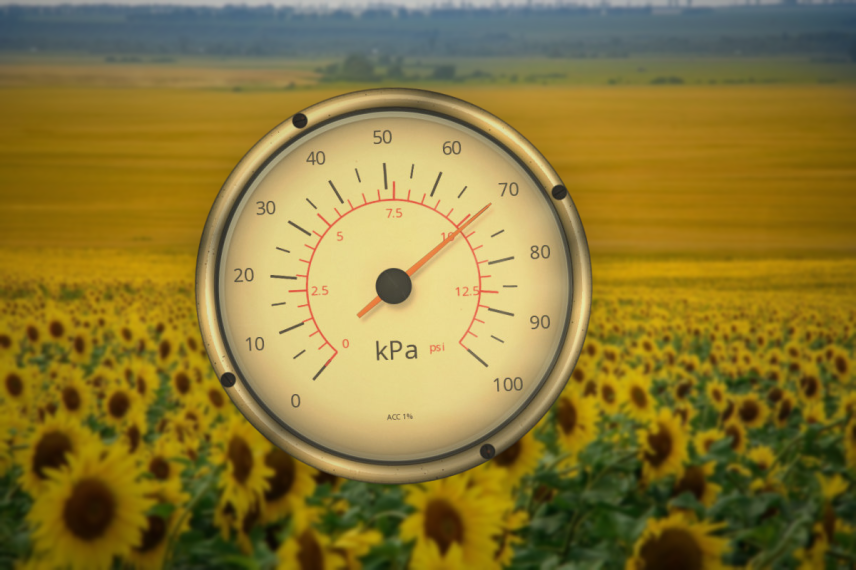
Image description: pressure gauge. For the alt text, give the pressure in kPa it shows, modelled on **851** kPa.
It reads **70** kPa
